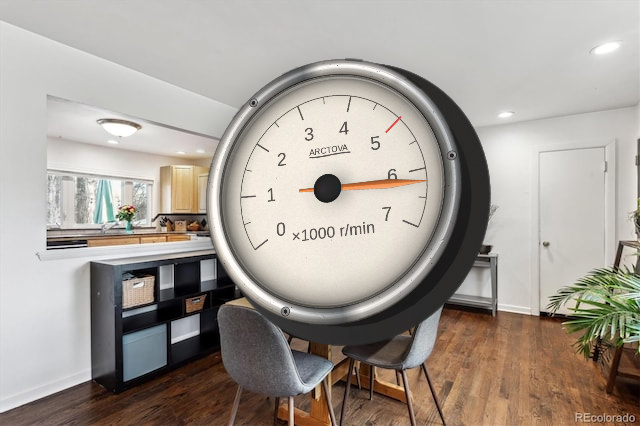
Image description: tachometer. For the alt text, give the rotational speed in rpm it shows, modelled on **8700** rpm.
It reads **6250** rpm
